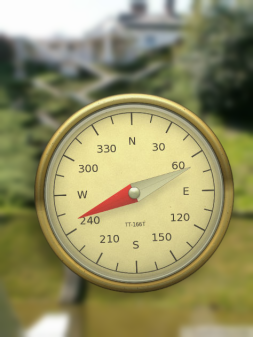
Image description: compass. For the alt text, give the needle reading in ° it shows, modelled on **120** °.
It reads **247.5** °
